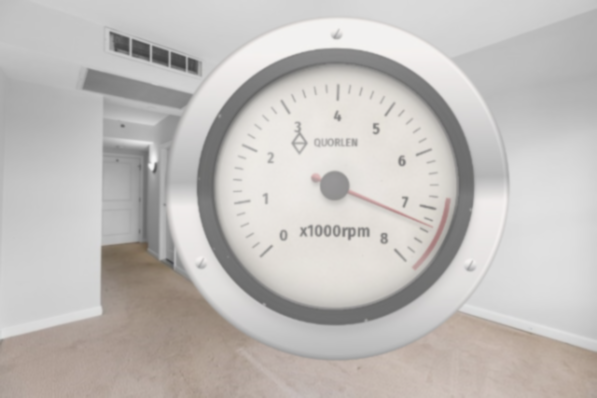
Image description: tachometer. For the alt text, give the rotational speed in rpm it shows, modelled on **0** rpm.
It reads **7300** rpm
